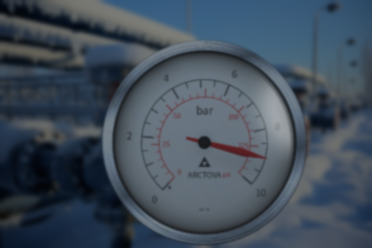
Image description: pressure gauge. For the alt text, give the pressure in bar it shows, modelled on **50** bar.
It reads **9** bar
